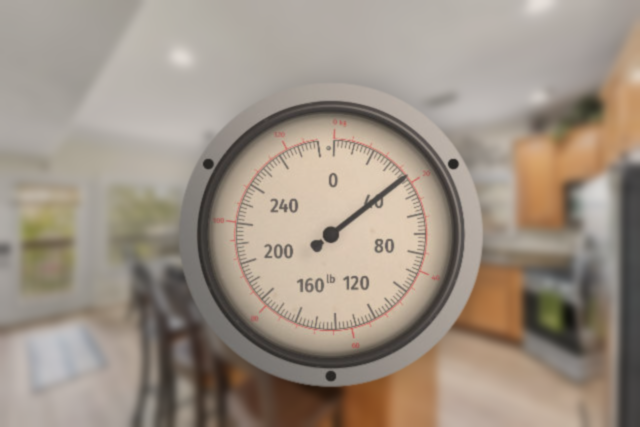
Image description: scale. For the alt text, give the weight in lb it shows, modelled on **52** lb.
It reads **40** lb
